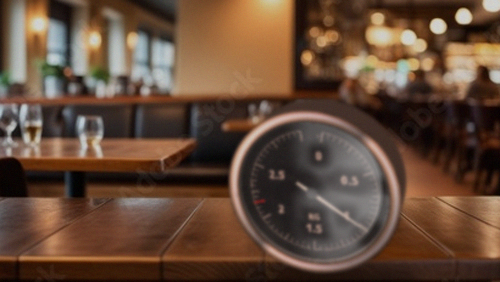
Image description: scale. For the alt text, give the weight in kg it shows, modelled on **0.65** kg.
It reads **1** kg
